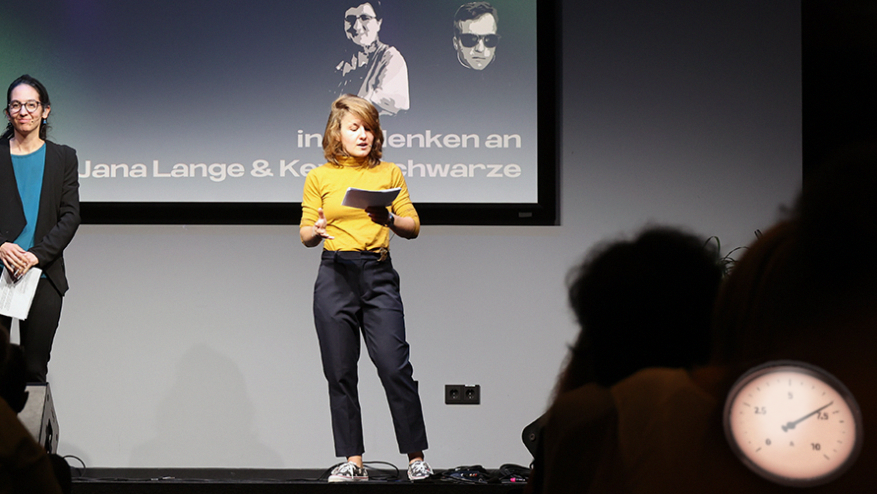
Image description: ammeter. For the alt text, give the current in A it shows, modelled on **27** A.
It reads **7** A
